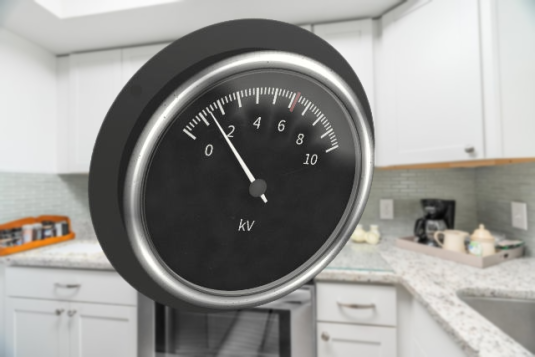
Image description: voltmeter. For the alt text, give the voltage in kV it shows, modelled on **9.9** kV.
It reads **1.4** kV
